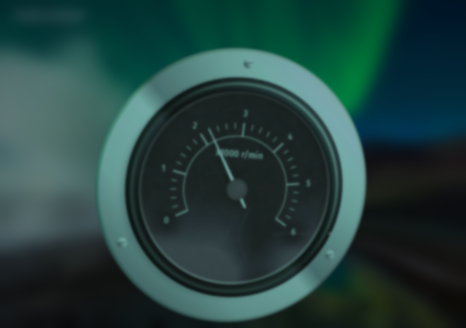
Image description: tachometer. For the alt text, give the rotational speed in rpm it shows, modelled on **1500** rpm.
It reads **2200** rpm
